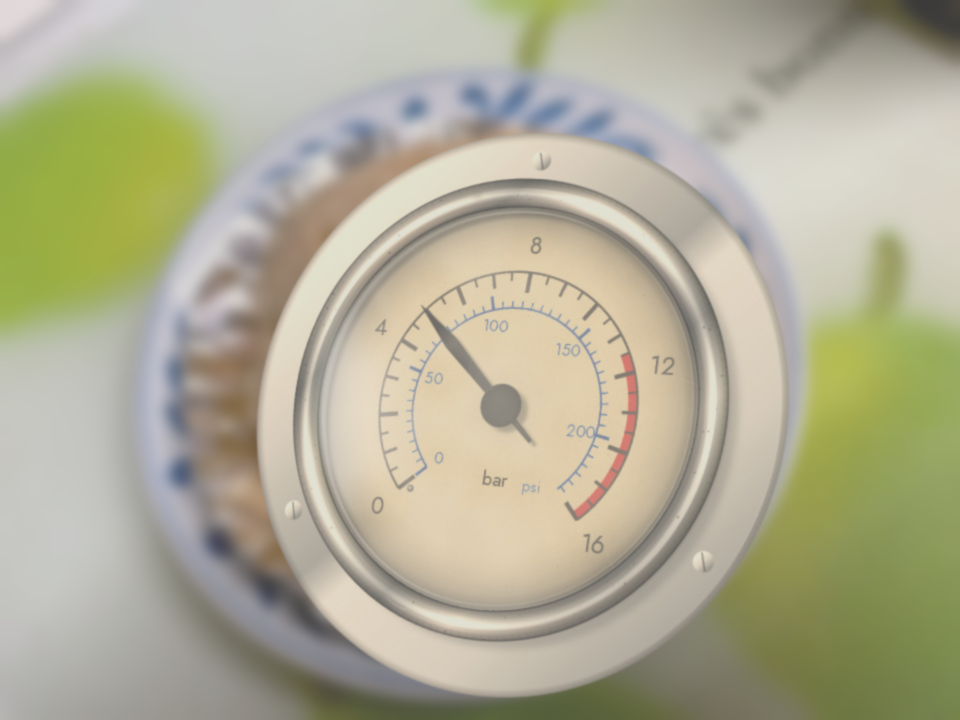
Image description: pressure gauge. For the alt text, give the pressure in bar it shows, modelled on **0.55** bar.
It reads **5** bar
